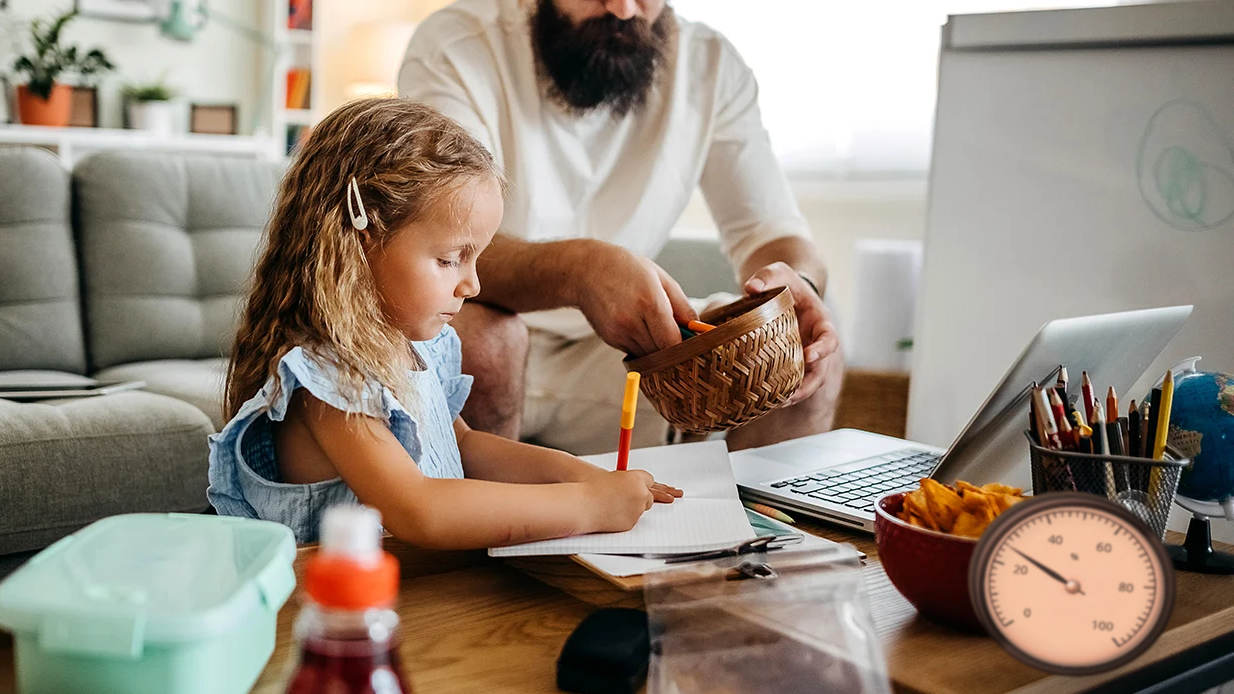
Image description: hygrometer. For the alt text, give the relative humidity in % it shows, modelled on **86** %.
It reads **26** %
